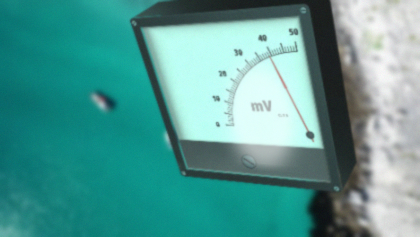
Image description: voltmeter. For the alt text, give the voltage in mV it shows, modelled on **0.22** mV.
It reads **40** mV
